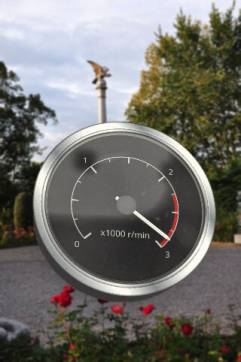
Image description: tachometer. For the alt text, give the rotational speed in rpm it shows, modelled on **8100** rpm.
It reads **2875** rpm
